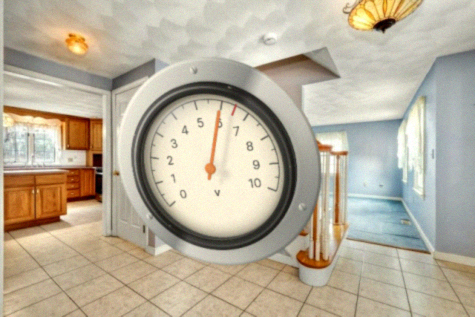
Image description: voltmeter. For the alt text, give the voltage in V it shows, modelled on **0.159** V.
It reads **6** V
